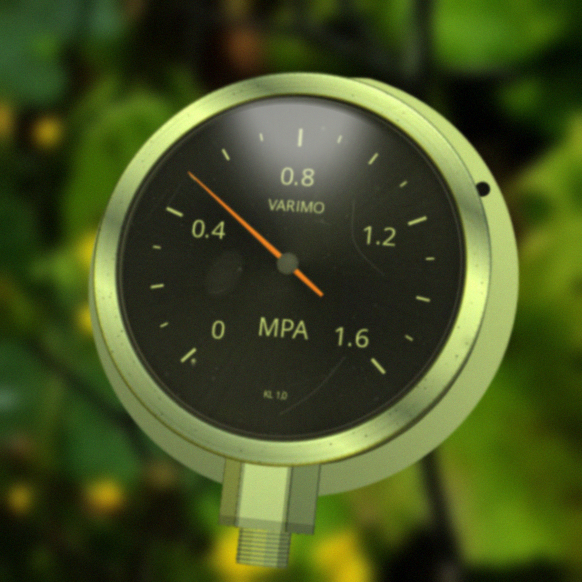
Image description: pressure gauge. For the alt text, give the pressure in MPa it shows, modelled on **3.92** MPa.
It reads **0.5** MPa
